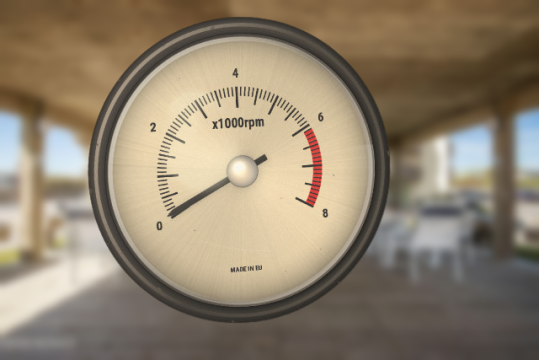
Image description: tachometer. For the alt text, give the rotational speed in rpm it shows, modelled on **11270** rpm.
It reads **100** rpm
